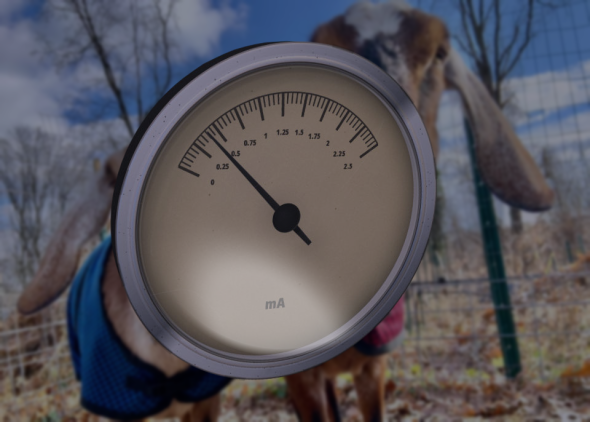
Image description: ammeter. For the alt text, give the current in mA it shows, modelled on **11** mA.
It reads **0.4** mA
